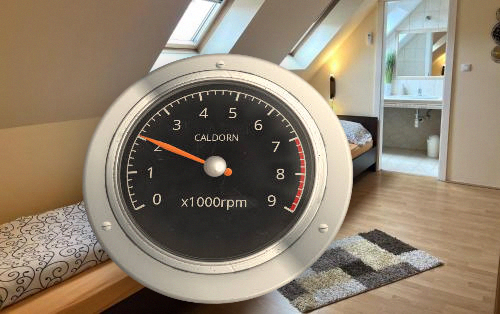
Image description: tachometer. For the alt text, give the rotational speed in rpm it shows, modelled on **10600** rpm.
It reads **2000** rpm
